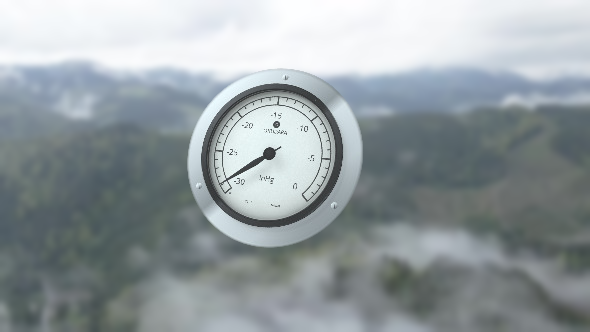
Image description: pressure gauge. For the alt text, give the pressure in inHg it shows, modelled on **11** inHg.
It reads **-29** inHg
